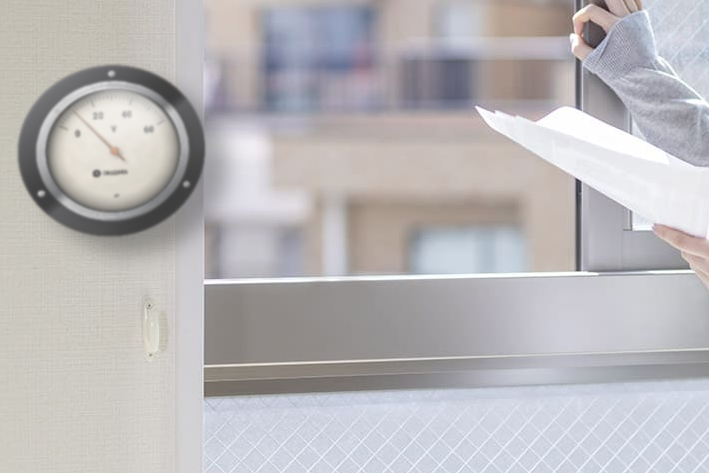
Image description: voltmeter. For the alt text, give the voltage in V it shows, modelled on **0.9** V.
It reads **10** V
